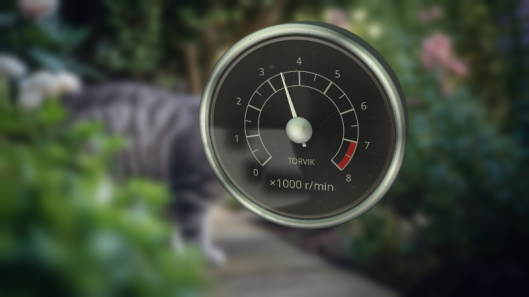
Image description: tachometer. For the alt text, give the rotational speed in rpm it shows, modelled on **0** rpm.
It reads **3500** rpm
